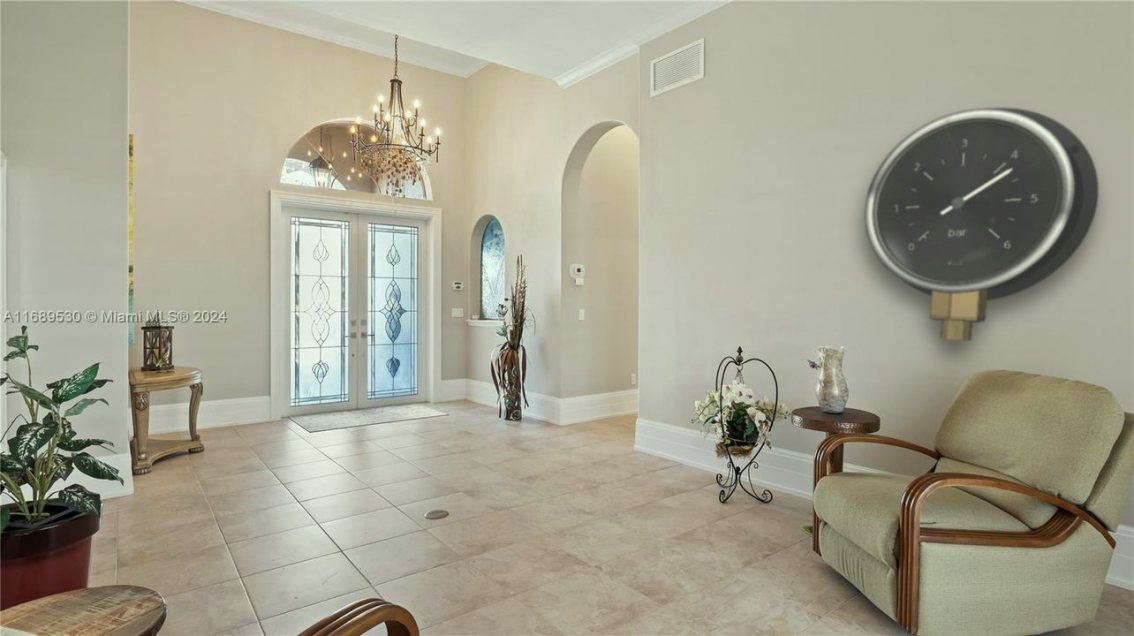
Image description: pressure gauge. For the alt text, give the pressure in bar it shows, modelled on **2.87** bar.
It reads **4.25** bar
